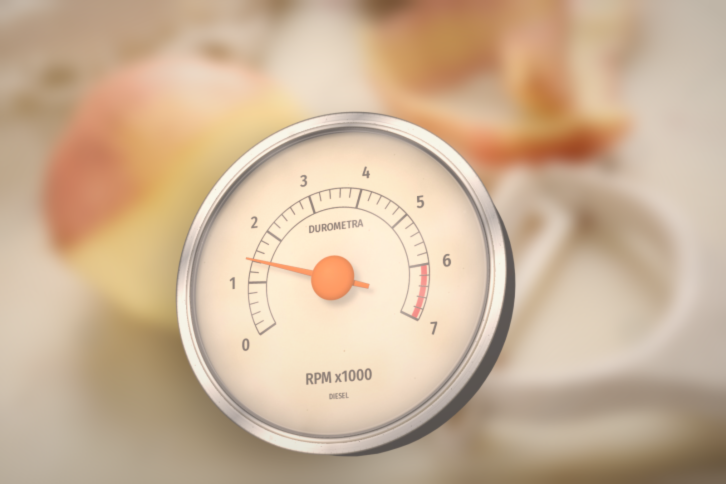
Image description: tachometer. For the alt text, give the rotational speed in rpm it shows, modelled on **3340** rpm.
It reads **1400** rpm
